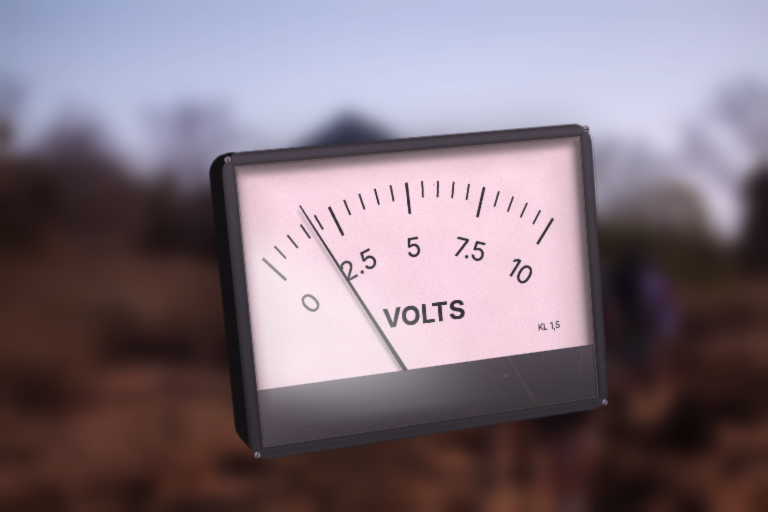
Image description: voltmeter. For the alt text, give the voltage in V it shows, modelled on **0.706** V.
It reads **1.75** V
